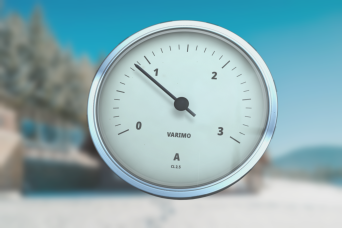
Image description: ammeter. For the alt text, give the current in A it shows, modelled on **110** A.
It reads **0.85** A
